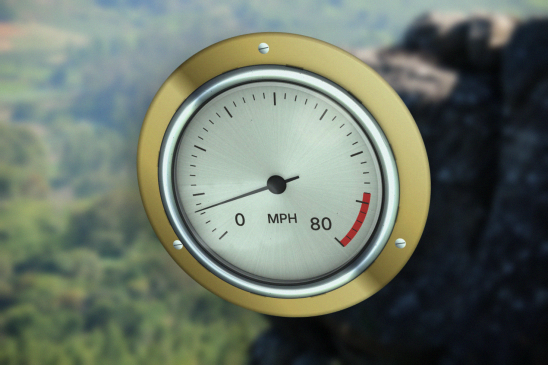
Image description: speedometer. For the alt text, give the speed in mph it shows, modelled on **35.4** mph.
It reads **7** mph
